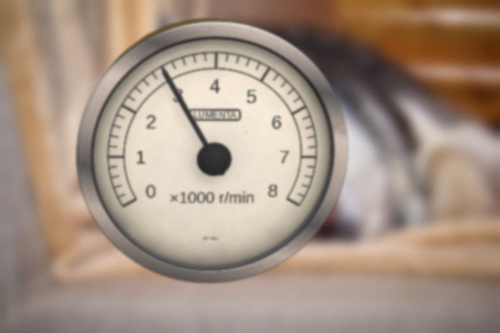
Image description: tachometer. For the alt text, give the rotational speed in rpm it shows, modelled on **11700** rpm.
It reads **3000** rpm
